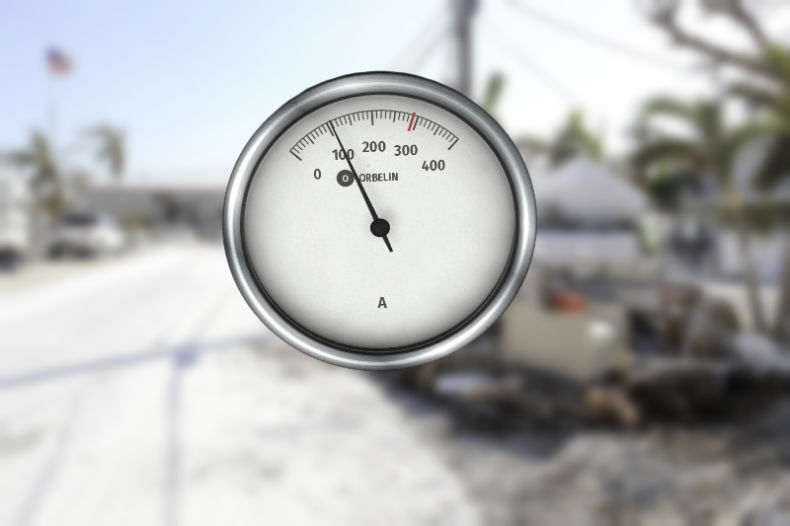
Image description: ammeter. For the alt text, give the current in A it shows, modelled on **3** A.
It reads **110** A
